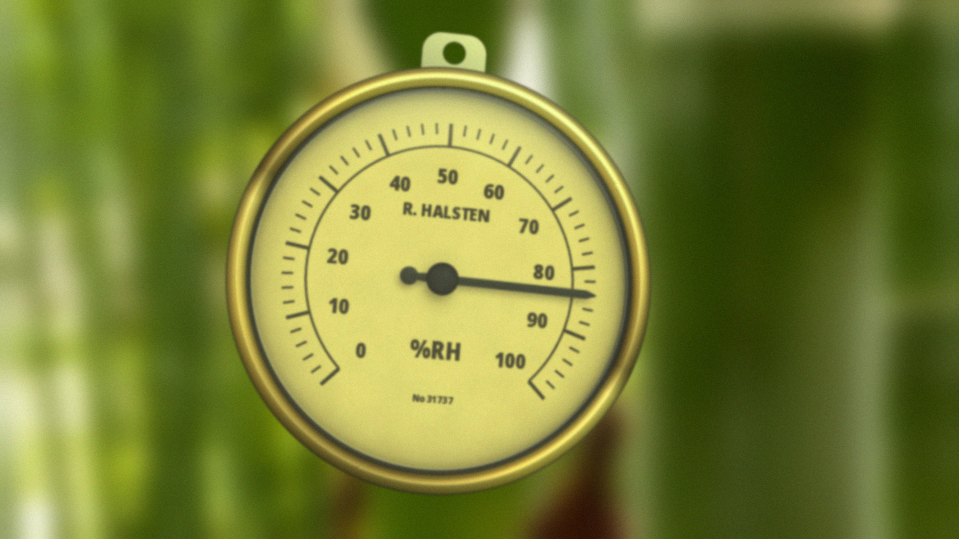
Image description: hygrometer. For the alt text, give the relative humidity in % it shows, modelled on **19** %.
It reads **84** %
